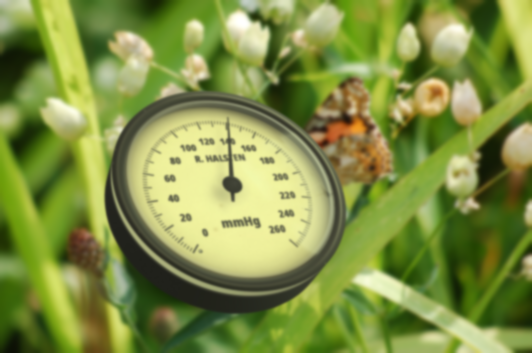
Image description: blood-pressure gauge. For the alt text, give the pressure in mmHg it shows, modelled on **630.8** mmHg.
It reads **140** mmHg
